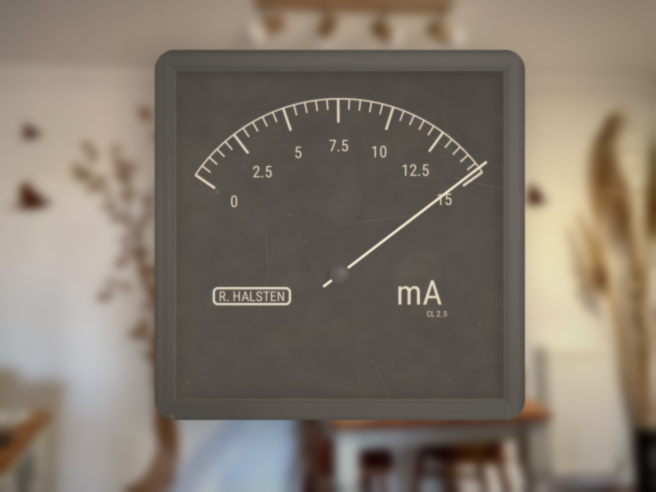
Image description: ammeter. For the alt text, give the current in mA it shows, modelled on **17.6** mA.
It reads **14.75** mA
